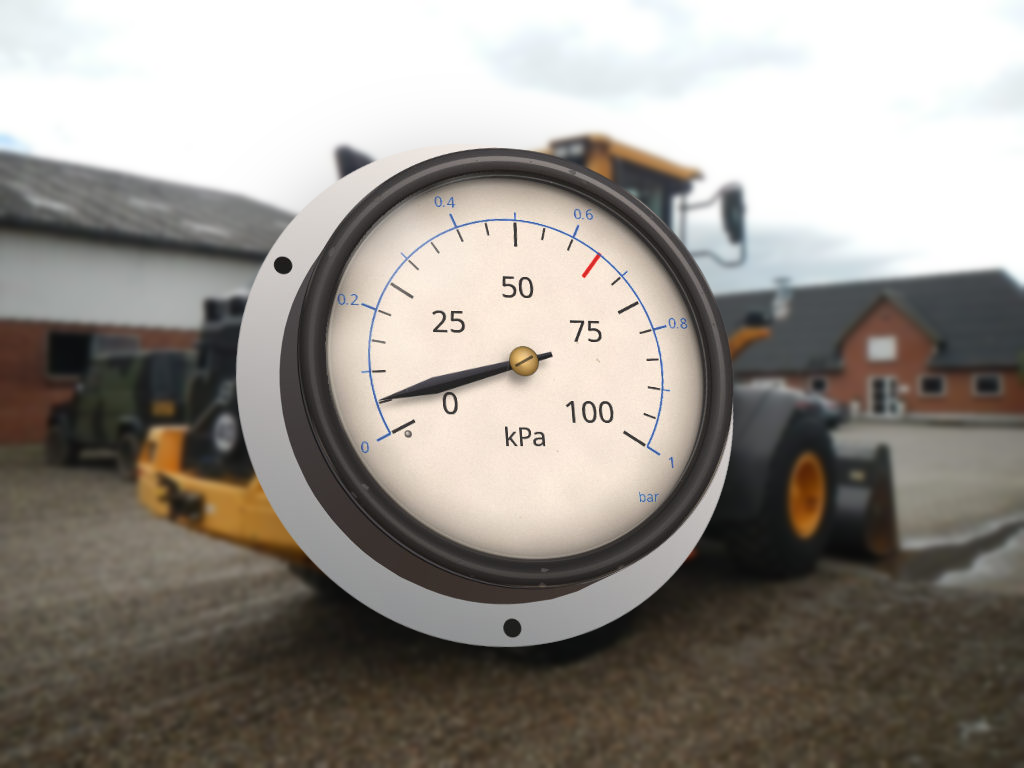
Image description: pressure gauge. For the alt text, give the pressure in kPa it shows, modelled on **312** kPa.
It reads **5** kPa
